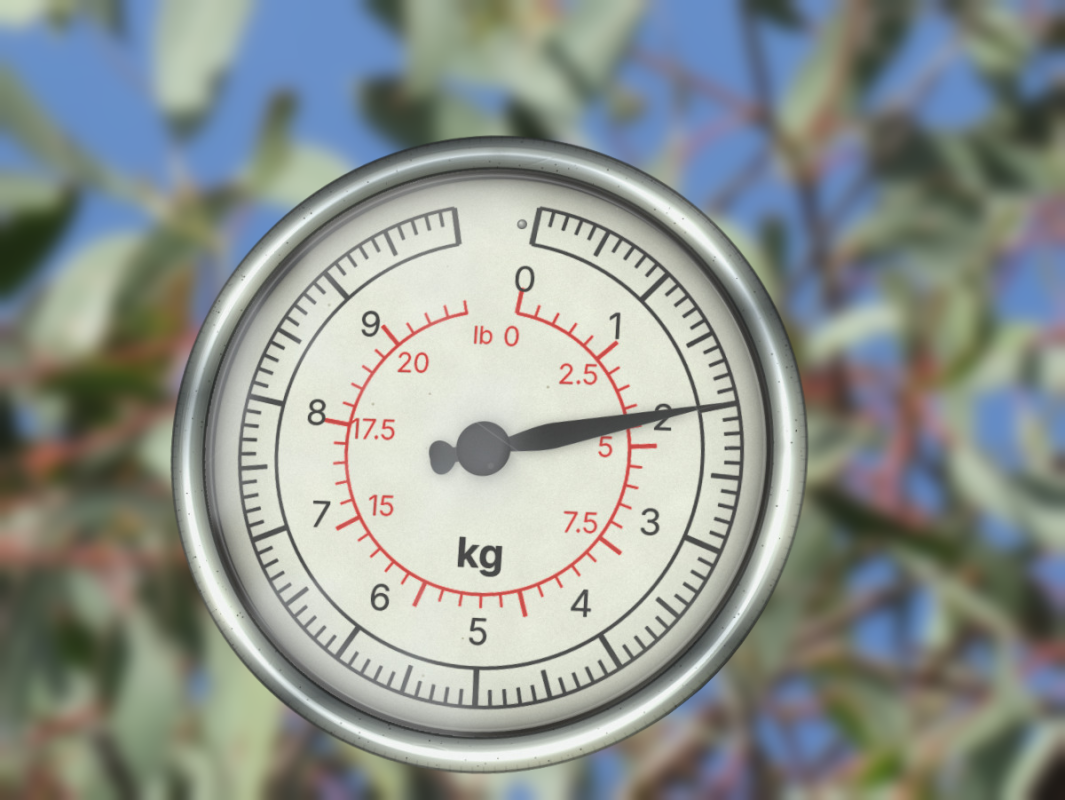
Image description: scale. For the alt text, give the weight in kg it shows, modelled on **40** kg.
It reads **2** kg
